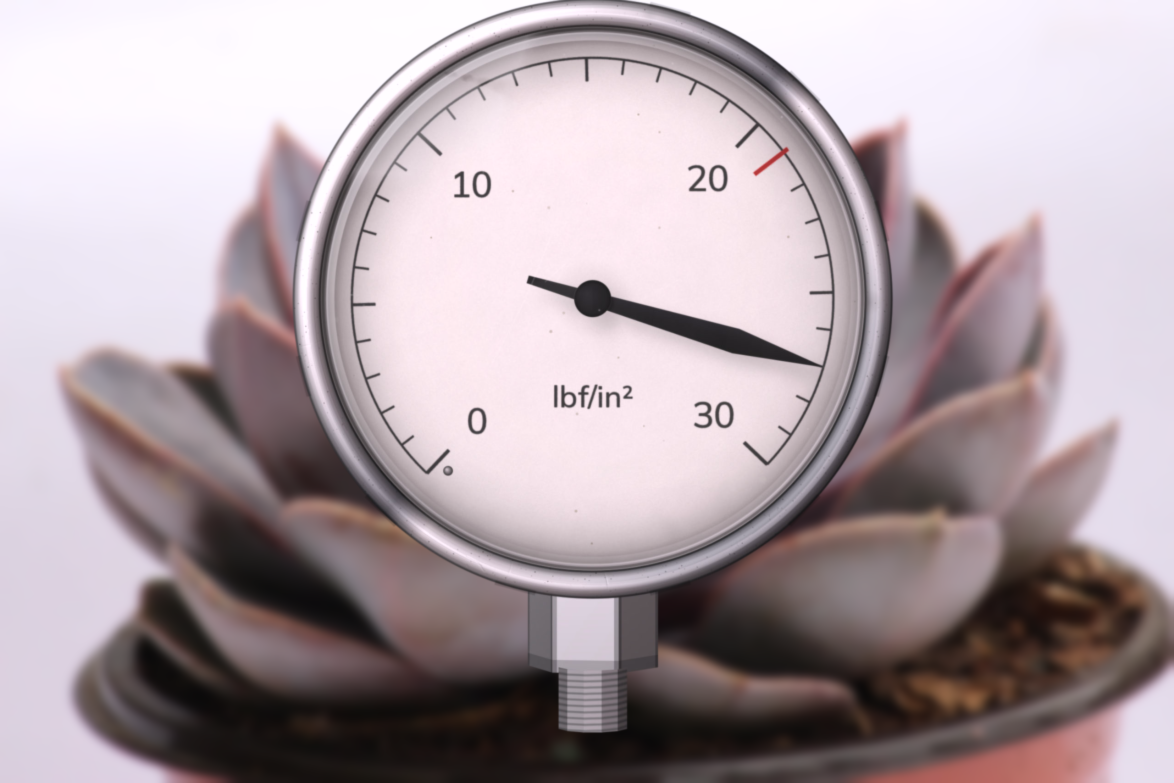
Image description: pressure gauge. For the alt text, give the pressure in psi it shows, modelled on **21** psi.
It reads **27** psi
